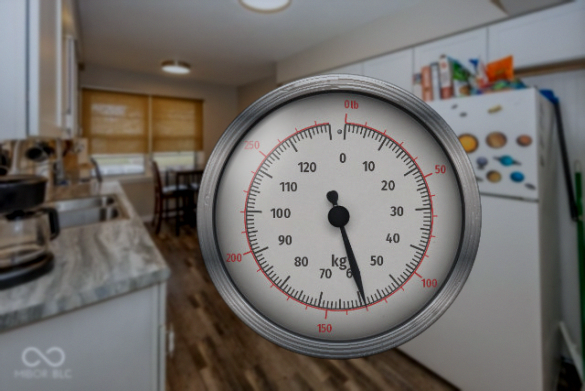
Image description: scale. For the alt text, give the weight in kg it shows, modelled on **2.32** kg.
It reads **59** kg
